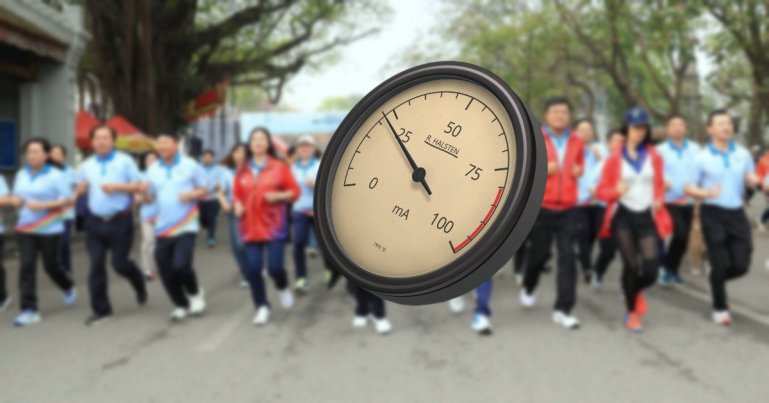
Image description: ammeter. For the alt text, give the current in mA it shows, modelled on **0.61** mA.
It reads **22.5** mA
